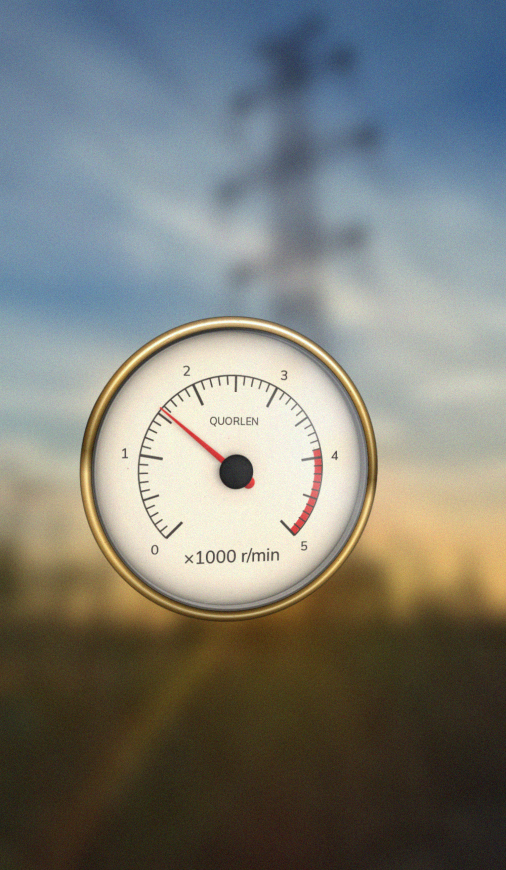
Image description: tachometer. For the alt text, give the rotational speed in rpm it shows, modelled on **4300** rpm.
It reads **1550** rpm
